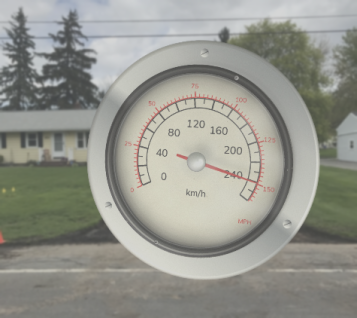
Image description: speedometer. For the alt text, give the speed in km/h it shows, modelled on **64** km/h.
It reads **240** km/h
